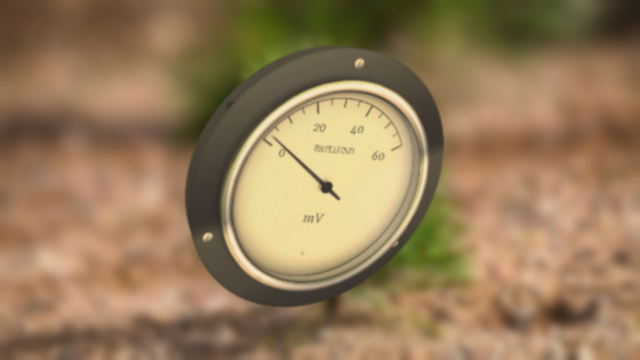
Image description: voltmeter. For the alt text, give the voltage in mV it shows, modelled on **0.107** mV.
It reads **2.5** mV
